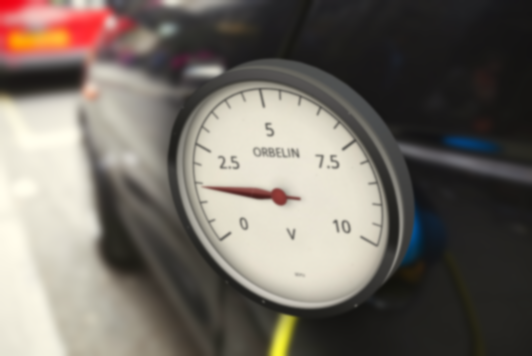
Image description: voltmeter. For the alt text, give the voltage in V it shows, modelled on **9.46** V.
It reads **1.5** V
